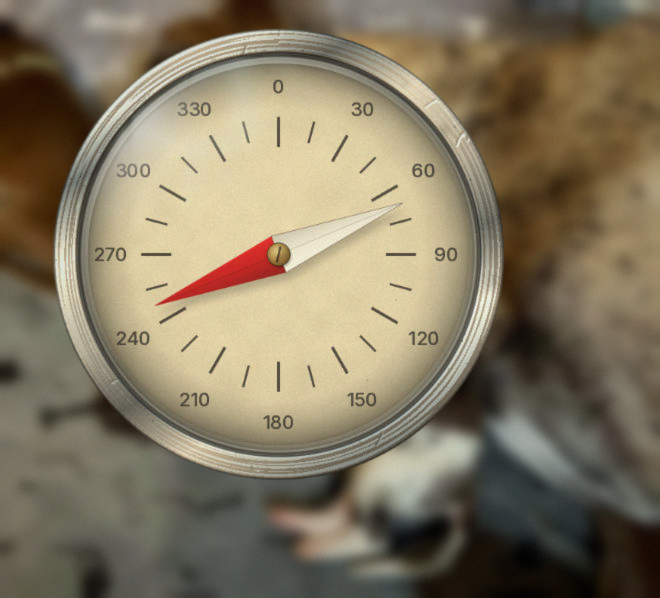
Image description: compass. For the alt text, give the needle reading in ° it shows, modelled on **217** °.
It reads **247.5** °
